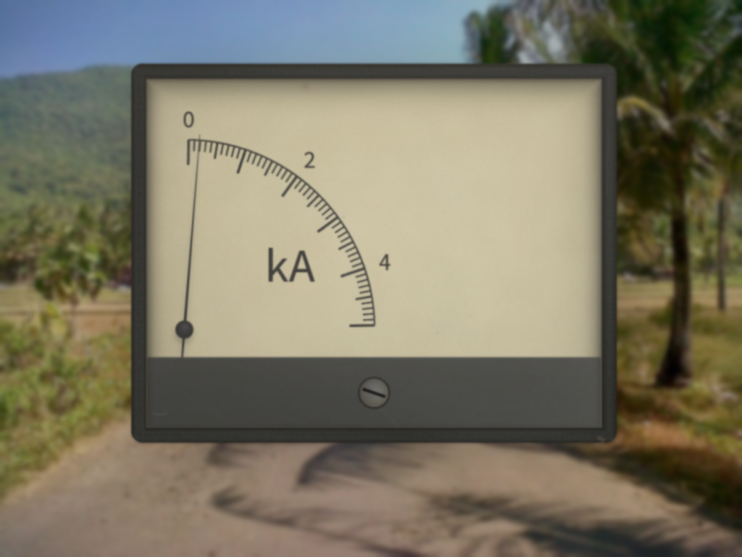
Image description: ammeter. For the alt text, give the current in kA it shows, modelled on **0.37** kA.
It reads **0.2** kA
